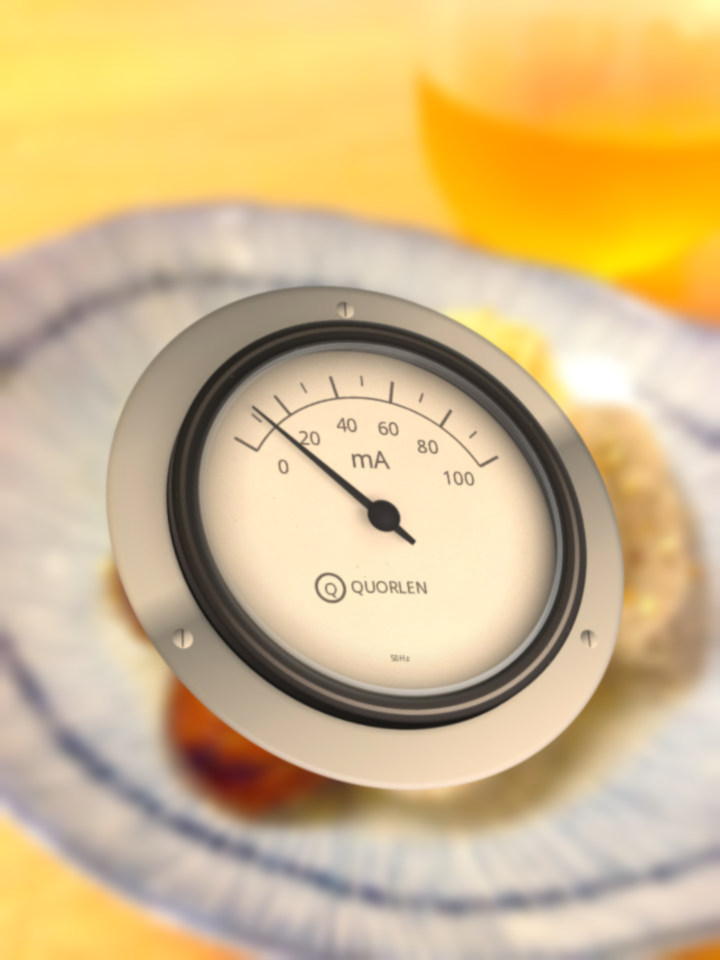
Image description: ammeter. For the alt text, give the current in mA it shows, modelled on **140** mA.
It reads **10** mA
